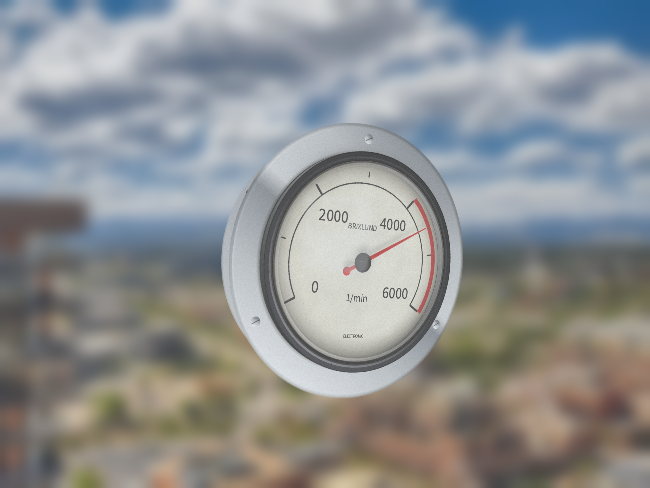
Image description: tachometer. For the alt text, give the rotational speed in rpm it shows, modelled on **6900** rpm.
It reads **4500** rpm
